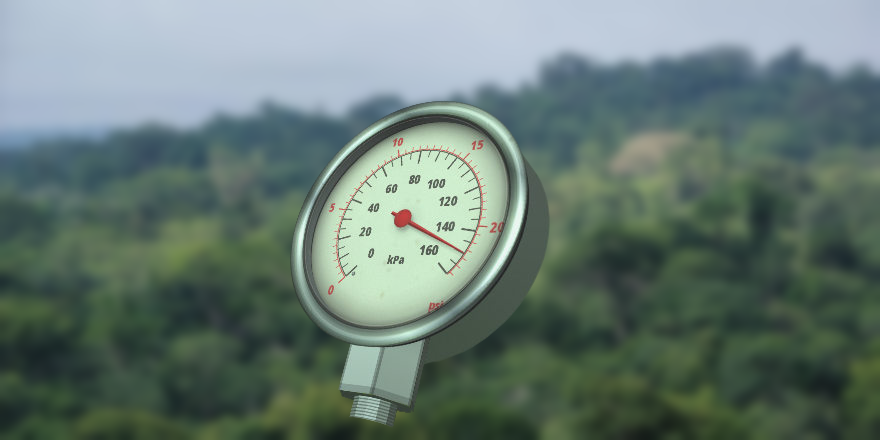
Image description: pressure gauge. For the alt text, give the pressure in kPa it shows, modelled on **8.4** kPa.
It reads **150** kPa
